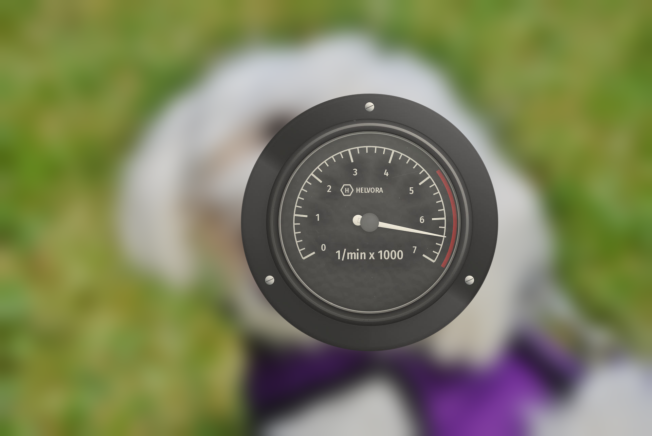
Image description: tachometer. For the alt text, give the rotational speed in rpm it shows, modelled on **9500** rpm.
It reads **6400** rpm
